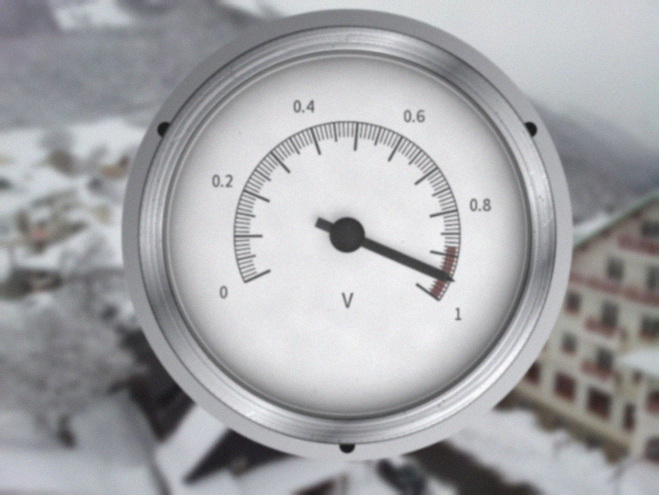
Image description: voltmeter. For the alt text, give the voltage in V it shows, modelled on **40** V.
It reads **0.95** V
